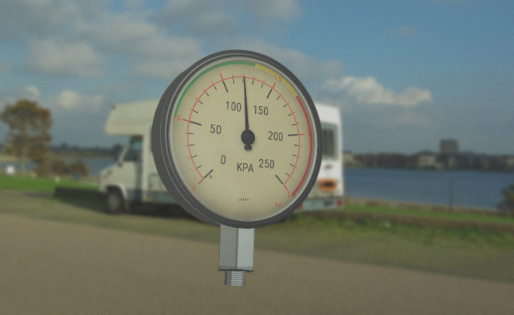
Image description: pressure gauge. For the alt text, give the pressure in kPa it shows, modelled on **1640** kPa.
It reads **120** kPa
